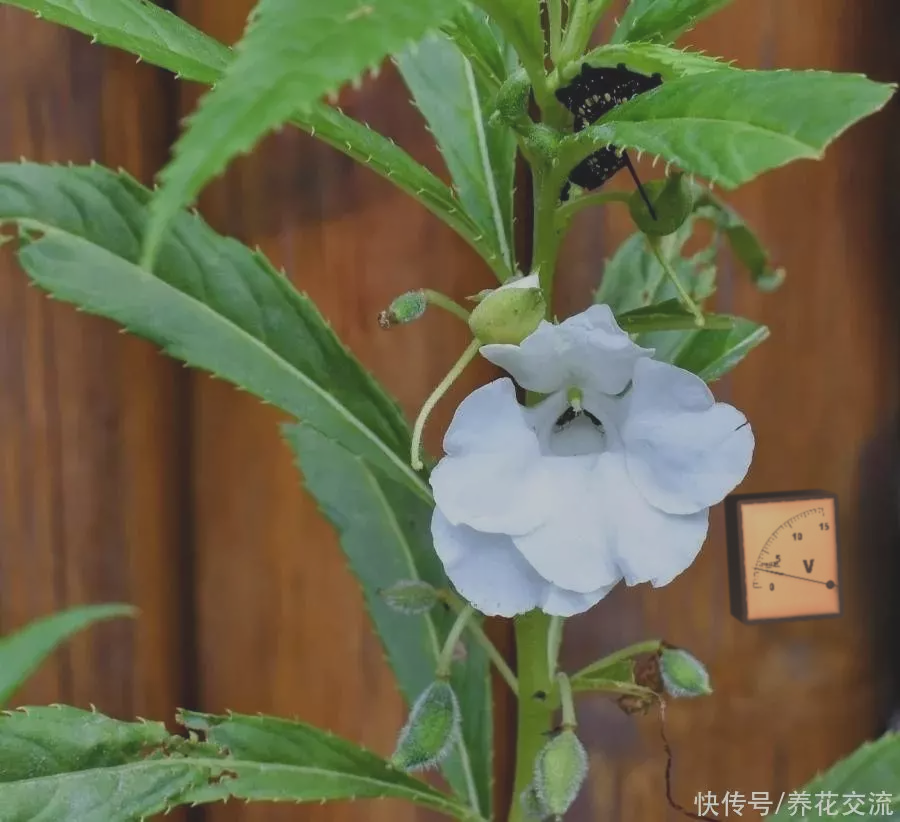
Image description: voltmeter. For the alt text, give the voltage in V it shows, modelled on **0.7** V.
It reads **2.5** V
